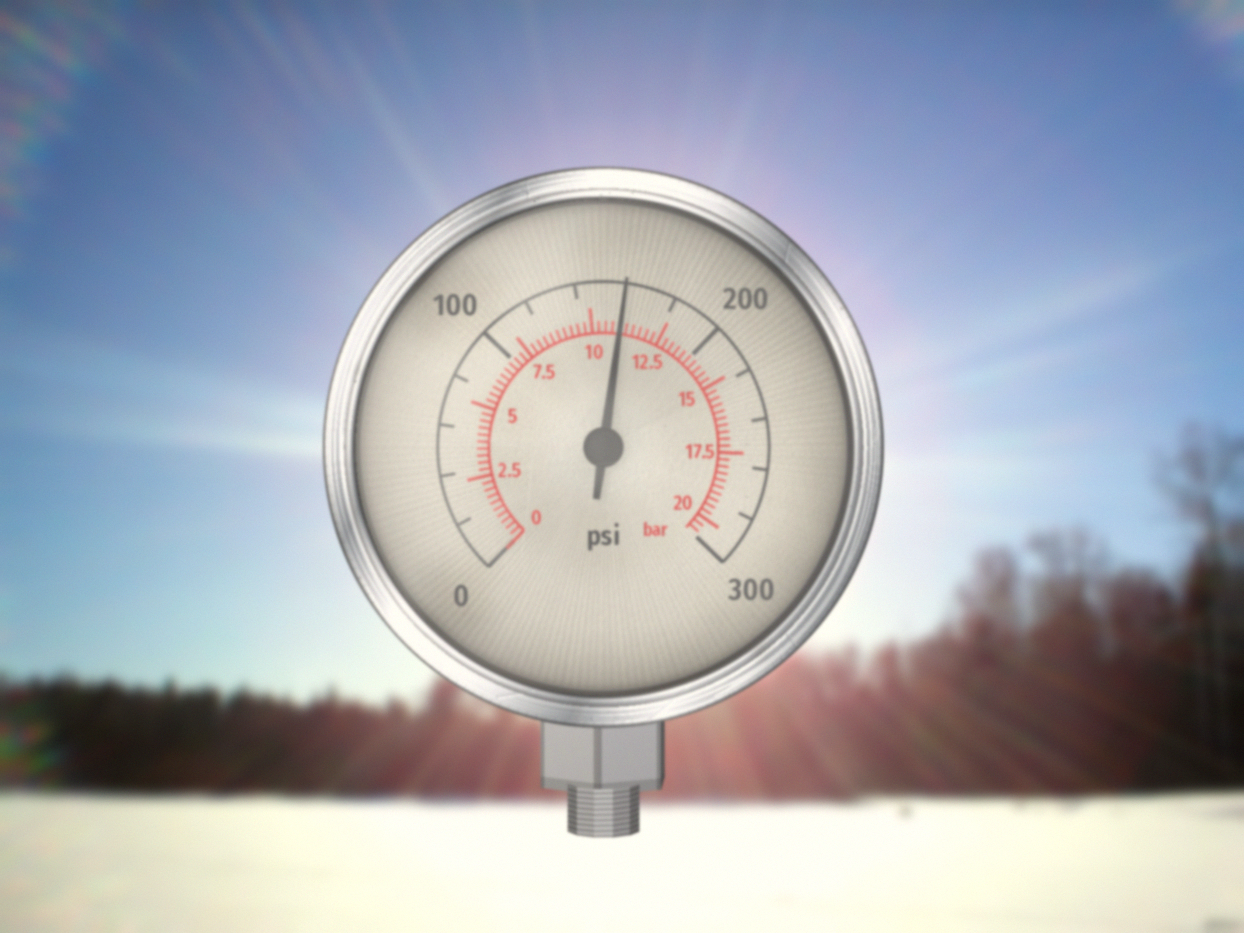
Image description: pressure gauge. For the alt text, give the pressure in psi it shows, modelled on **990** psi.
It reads **160** psi
